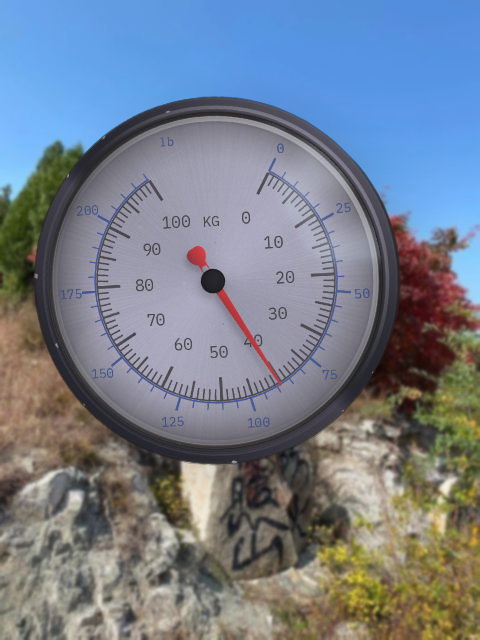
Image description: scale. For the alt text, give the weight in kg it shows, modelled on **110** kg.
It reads **40** kg
